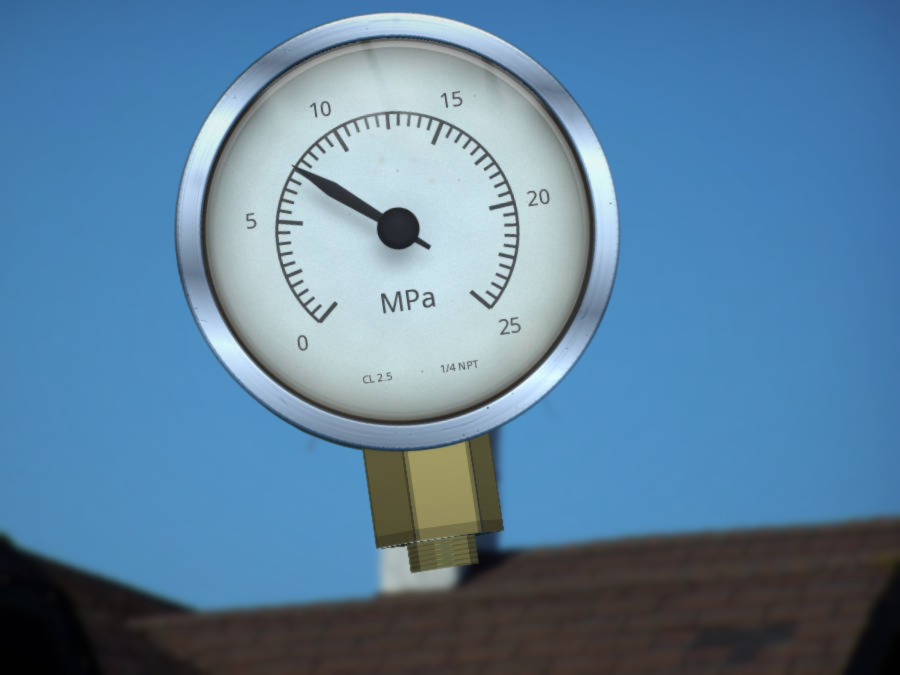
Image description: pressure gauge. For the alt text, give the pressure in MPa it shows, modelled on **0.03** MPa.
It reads **7.5** MPa
